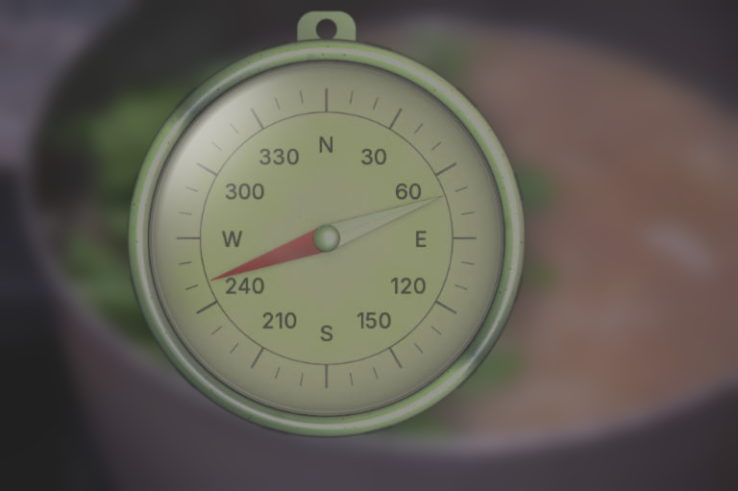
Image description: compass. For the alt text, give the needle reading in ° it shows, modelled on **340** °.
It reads **250** °
